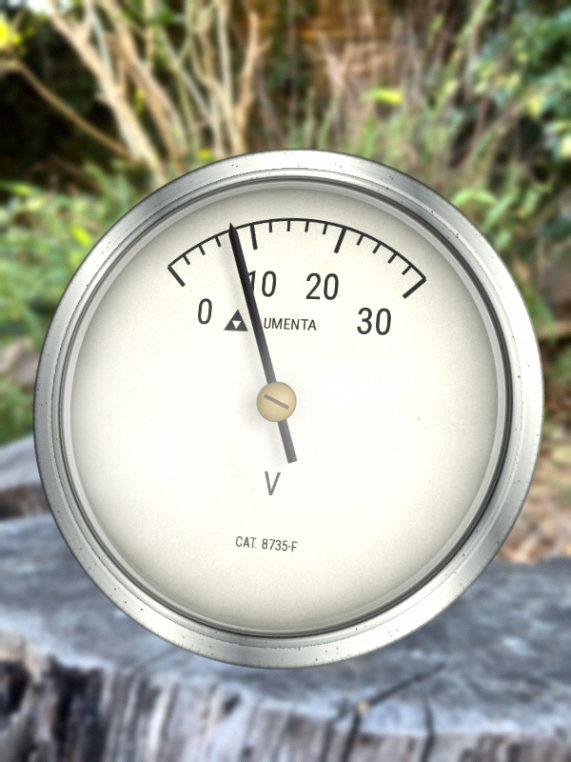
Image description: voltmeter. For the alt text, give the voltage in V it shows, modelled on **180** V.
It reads **8** V
